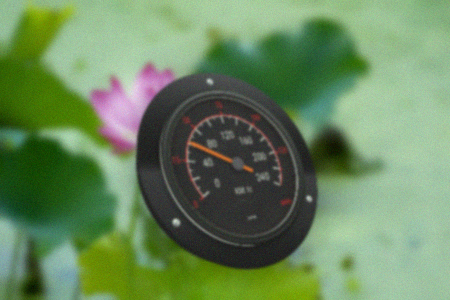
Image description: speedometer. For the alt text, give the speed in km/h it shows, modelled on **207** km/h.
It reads **60** km/h
